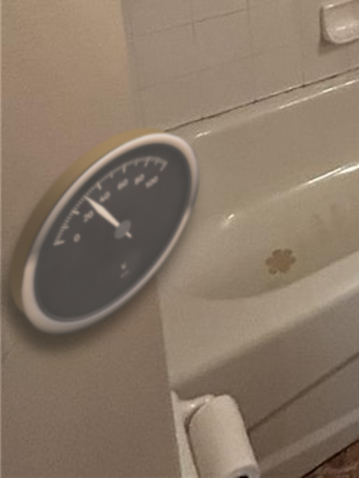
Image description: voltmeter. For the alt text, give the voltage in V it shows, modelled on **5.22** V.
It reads **30** V
